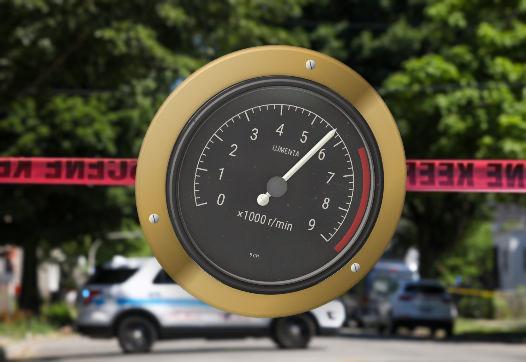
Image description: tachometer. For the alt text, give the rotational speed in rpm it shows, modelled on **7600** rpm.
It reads **5600** rpm
